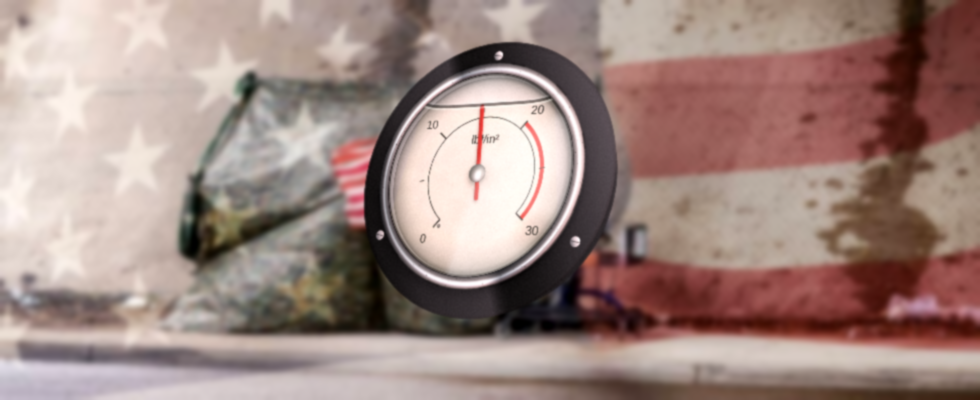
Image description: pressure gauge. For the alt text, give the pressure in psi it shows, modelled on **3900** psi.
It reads **15** psi
